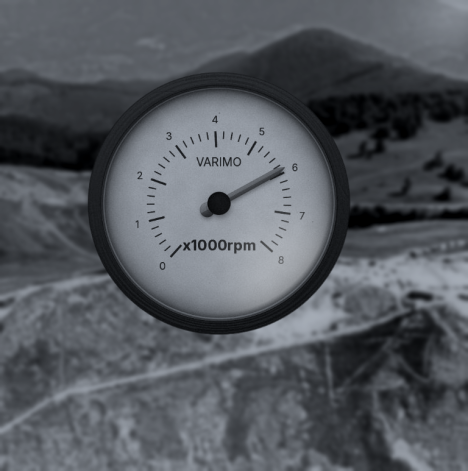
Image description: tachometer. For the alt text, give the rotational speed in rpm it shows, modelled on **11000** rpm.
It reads **5900** rpm
